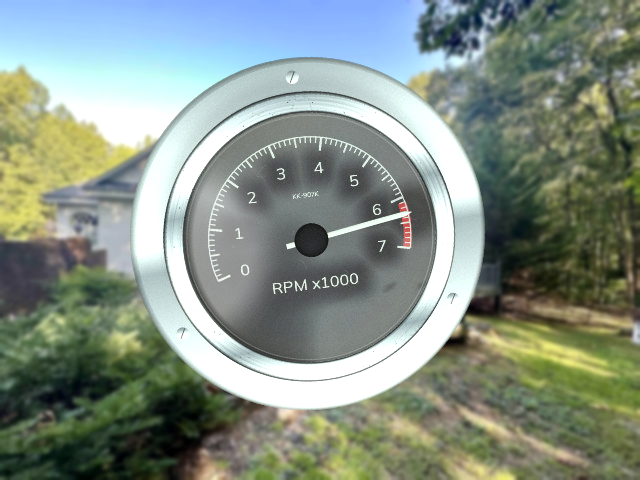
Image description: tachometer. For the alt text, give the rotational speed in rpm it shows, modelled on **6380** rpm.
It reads **6300** rpm
